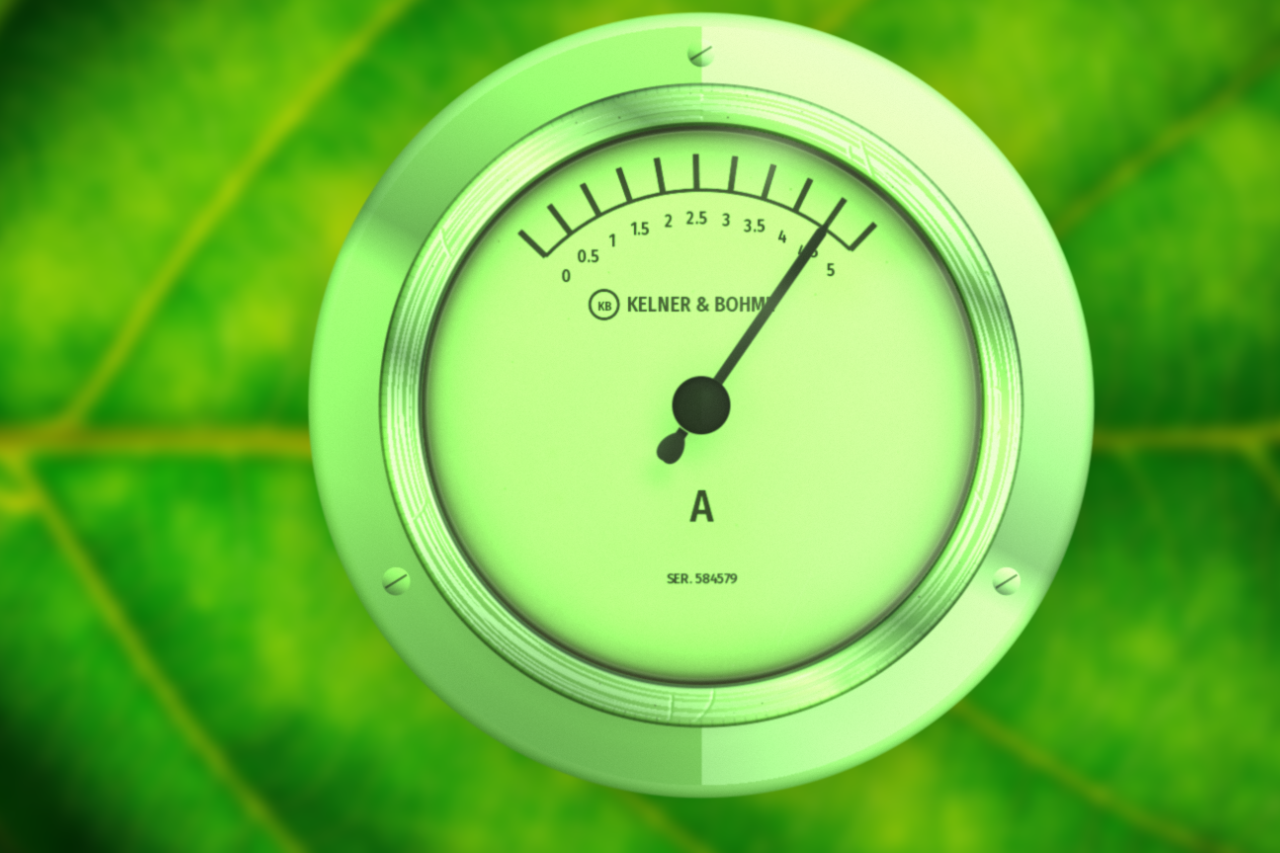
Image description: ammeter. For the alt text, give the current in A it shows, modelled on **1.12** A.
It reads **4.5** A
